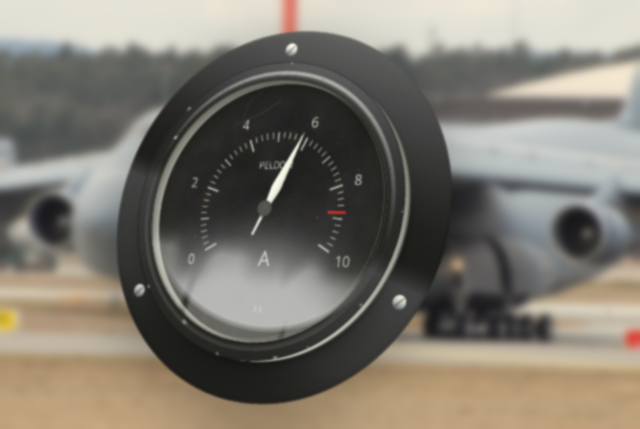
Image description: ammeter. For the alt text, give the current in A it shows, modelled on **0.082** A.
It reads **6** A
